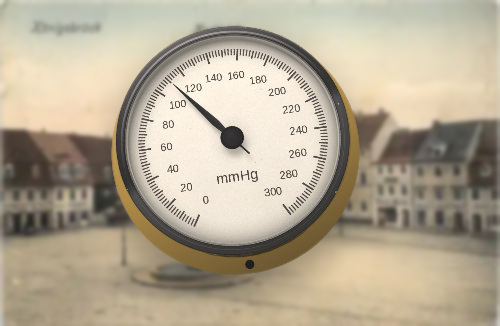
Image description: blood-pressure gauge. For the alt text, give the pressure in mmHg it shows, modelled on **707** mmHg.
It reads **110** mmHg
